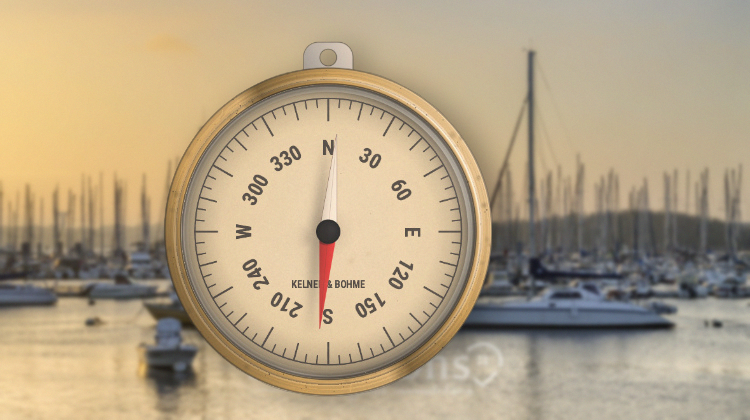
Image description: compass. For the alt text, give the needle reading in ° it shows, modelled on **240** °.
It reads **185** °
